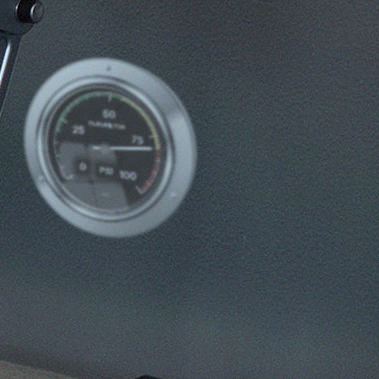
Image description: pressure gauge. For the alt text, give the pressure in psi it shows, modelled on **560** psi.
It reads **80** psi
